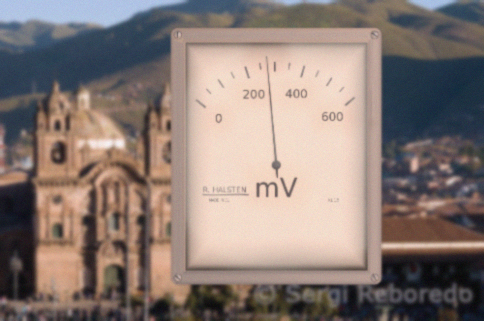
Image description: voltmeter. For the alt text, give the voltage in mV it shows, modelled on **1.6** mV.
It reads **275** mV
